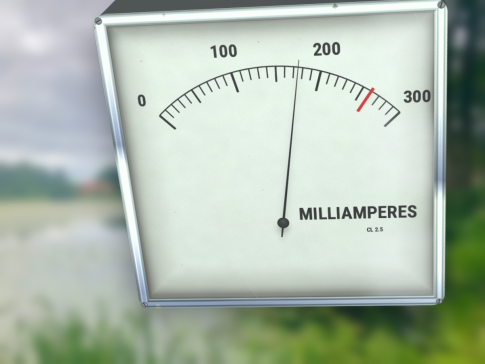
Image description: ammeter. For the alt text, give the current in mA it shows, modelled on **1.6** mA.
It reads **175** mA
